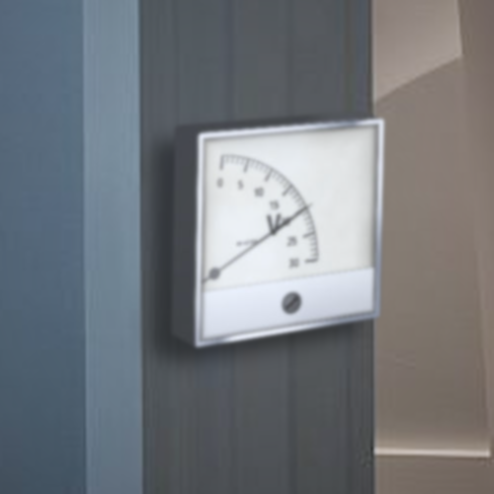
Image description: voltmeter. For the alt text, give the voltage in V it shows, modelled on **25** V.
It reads **20** V
